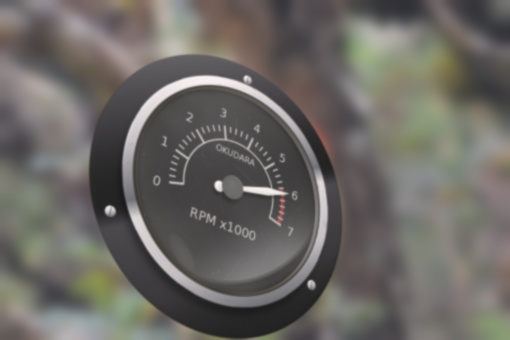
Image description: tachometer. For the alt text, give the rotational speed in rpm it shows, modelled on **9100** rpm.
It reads **6000** rpm
